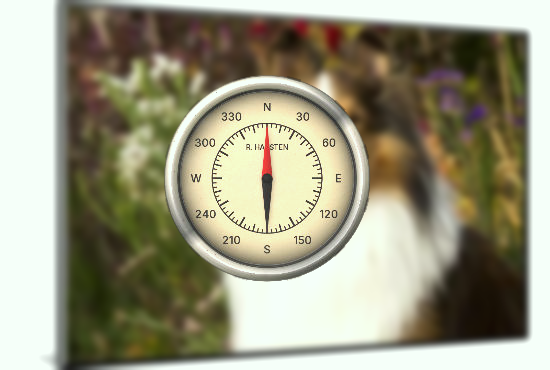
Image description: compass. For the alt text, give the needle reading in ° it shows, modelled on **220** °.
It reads **0** °
